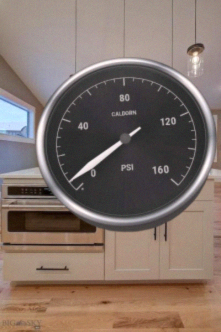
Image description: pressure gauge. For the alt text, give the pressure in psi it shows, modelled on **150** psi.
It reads **5** psi
